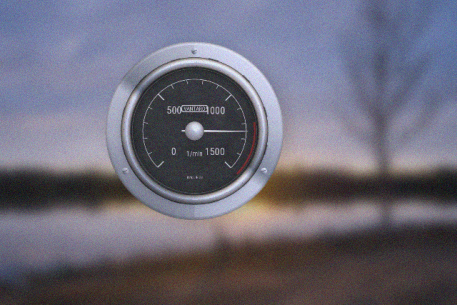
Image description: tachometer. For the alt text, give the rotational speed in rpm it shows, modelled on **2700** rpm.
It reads **1250** rpm
